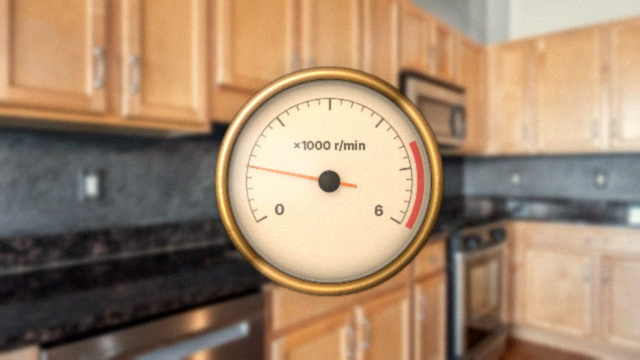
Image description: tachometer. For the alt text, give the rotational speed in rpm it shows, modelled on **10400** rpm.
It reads **1000** rpm
